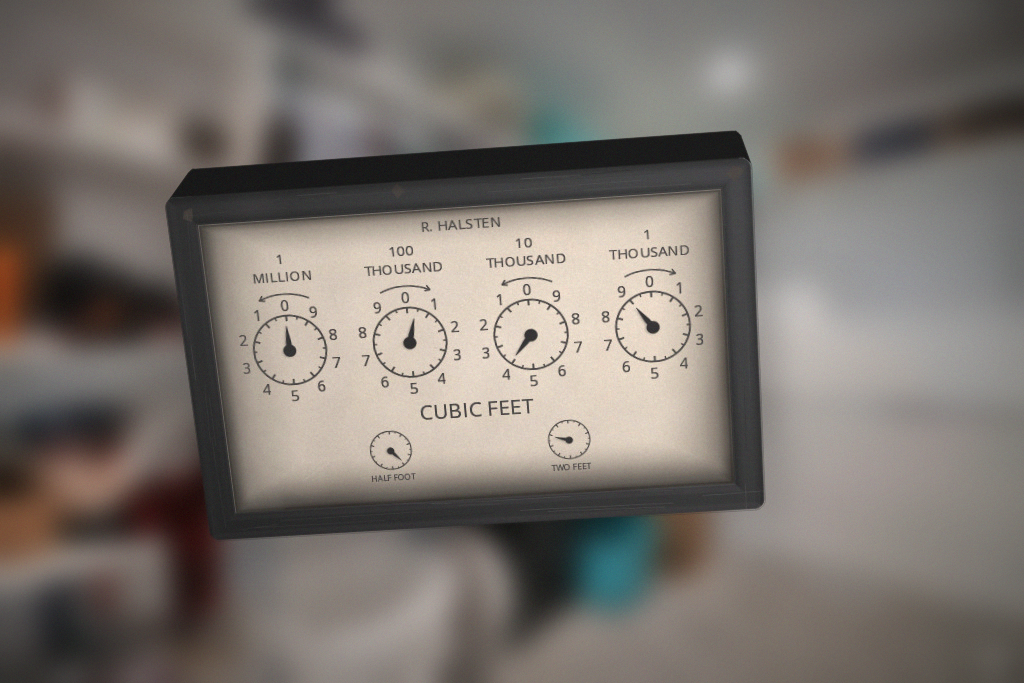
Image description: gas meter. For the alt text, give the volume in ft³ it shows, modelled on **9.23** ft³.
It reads **3900** ft³
